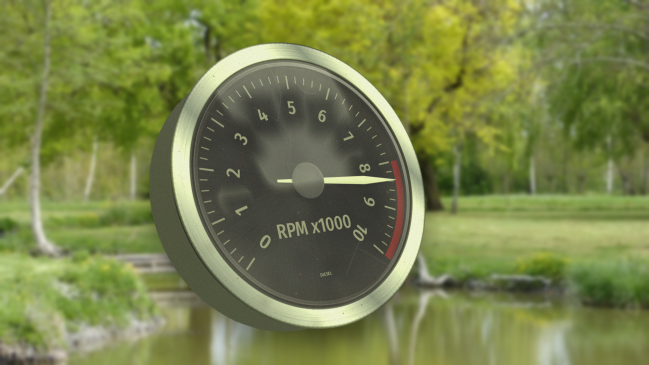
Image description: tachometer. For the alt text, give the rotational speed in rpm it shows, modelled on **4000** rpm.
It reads **8400** rpm
